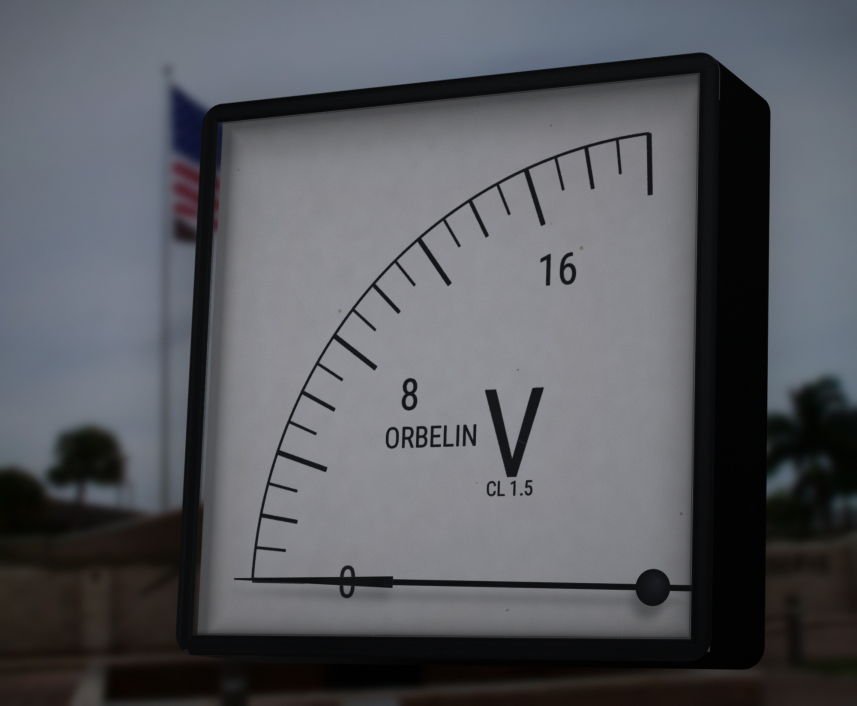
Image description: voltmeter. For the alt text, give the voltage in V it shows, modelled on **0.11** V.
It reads **0** V
